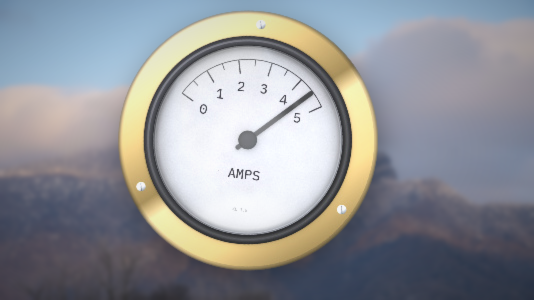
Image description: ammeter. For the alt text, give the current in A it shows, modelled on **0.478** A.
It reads **4.5** A
